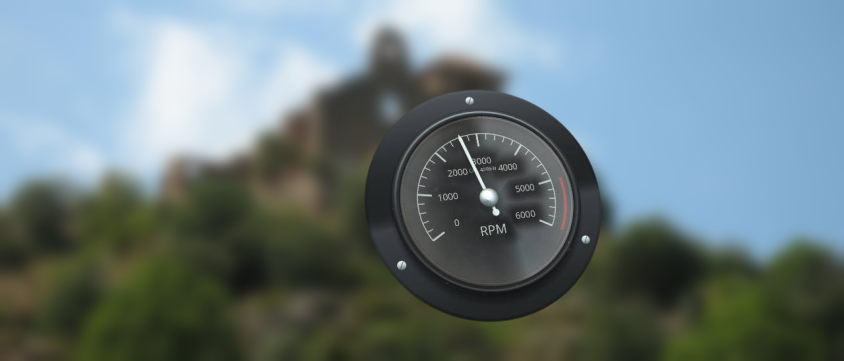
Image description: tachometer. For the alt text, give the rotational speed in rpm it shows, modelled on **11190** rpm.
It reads **2600** rpm
